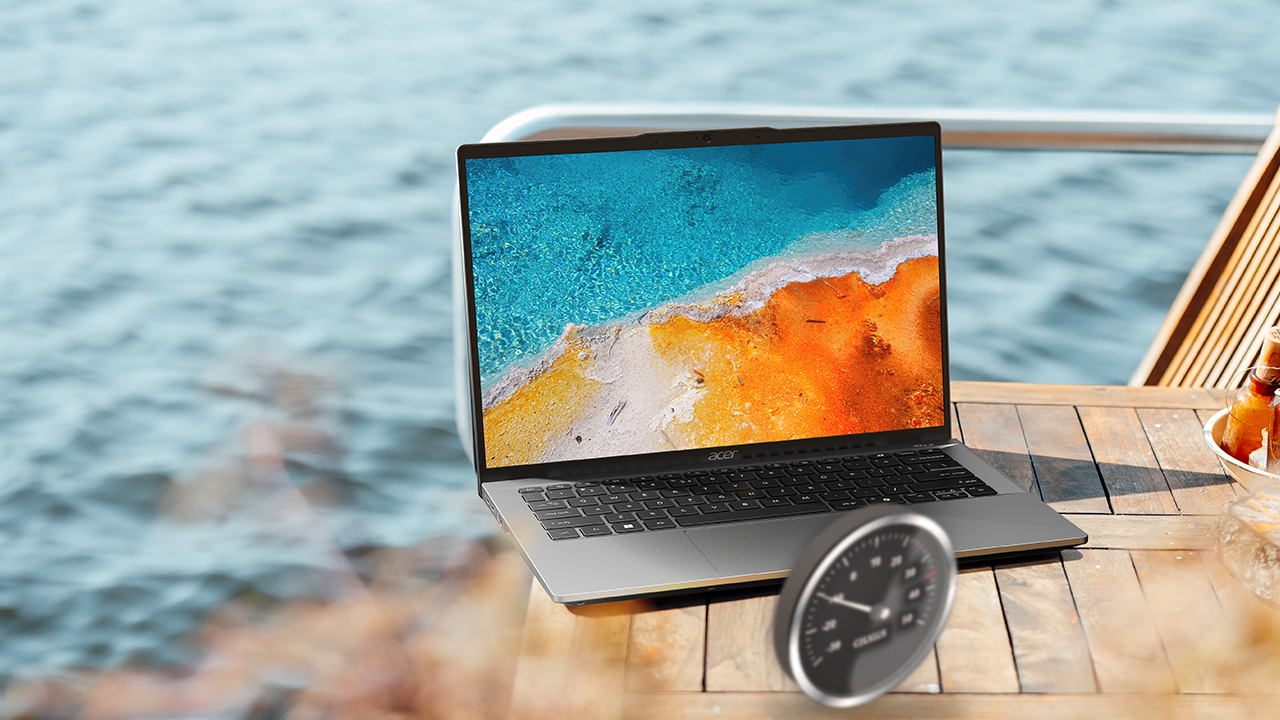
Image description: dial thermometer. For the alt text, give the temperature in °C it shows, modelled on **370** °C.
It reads **-10** °C
